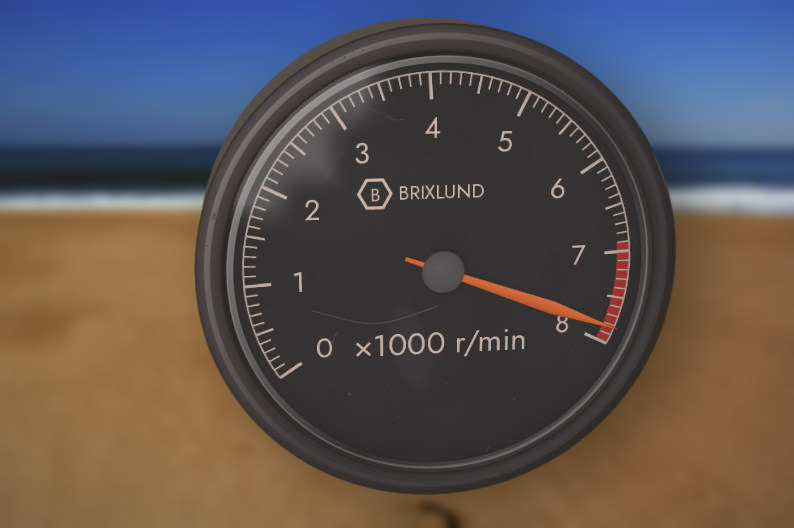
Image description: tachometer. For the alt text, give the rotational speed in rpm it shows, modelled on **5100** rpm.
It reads **7800** rpm
